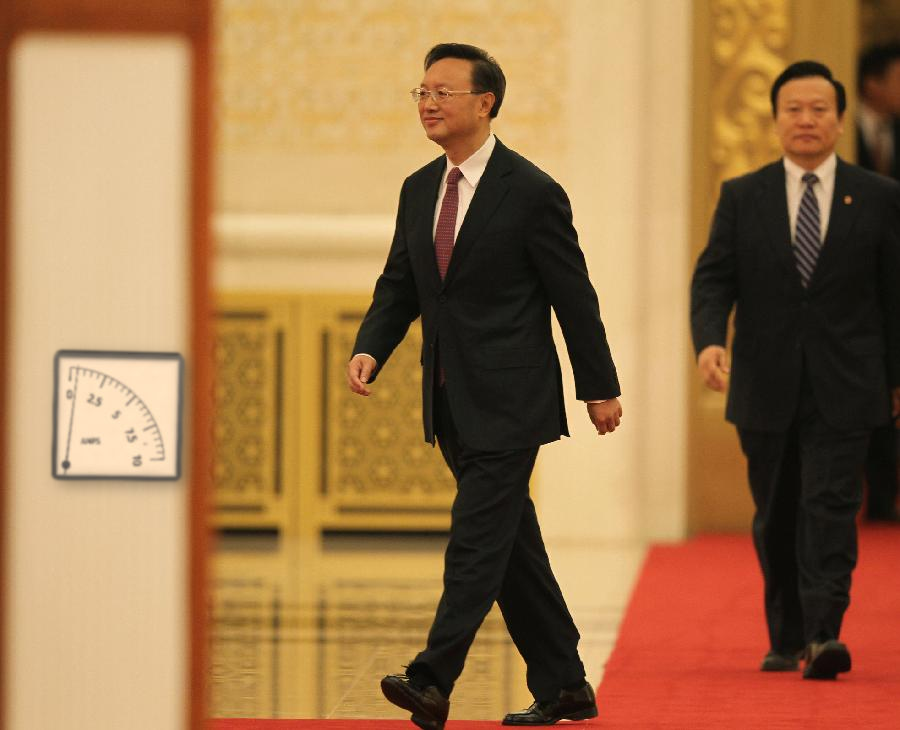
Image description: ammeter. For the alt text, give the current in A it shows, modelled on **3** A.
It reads **0.5** A
